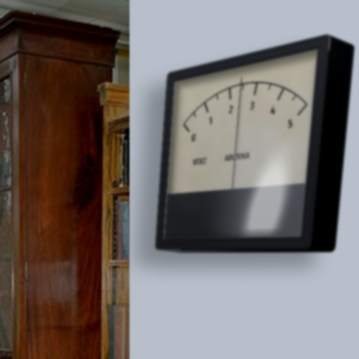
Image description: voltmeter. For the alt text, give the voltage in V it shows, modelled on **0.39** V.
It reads **2.5** V
